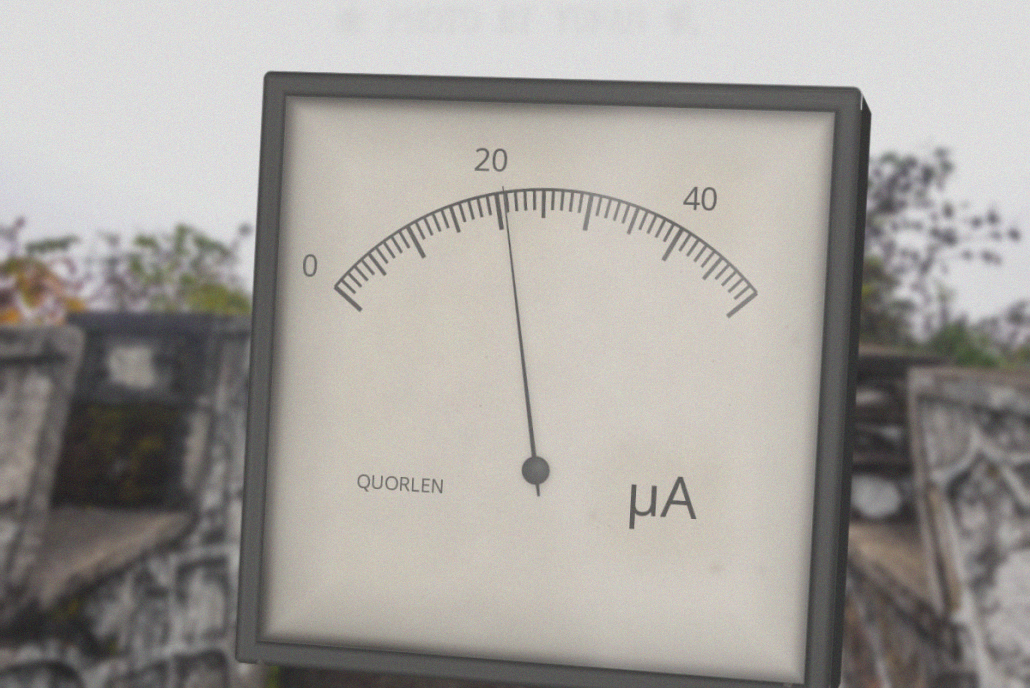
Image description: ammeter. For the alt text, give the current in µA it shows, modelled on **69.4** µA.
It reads **21** µA
